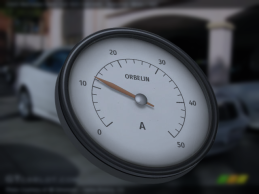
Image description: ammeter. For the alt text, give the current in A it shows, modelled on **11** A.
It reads **12** A
